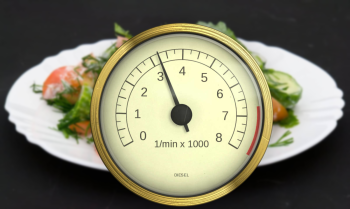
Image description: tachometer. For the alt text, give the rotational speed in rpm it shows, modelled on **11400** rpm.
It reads **3250** rpm
